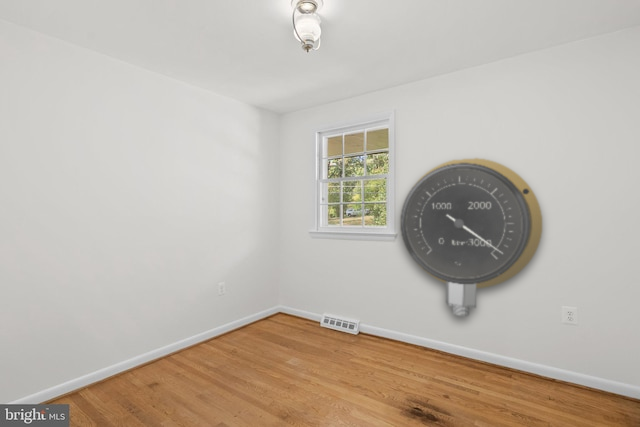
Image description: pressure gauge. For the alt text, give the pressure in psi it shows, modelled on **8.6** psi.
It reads **2900** psi
